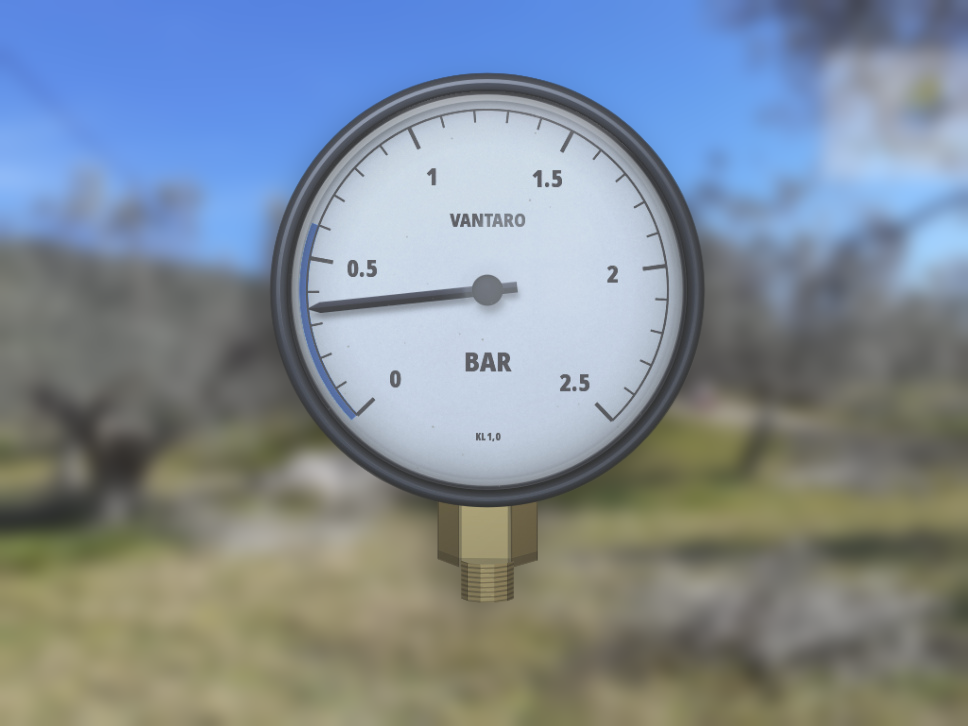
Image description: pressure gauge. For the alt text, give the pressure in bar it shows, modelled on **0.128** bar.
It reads **0.35** bar
